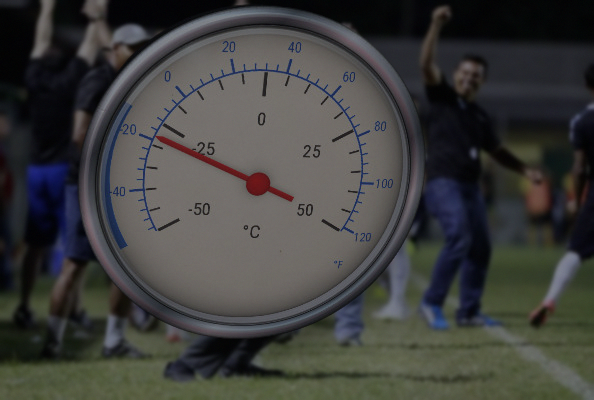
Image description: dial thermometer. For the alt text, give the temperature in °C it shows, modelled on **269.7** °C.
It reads **-27.5** °C
